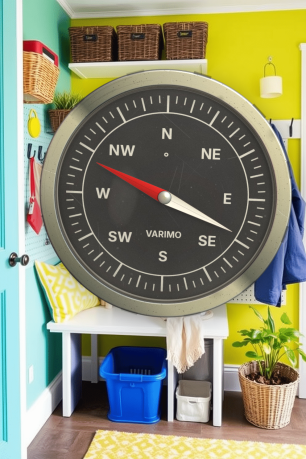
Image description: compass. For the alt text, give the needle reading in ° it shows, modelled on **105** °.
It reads **295** °
